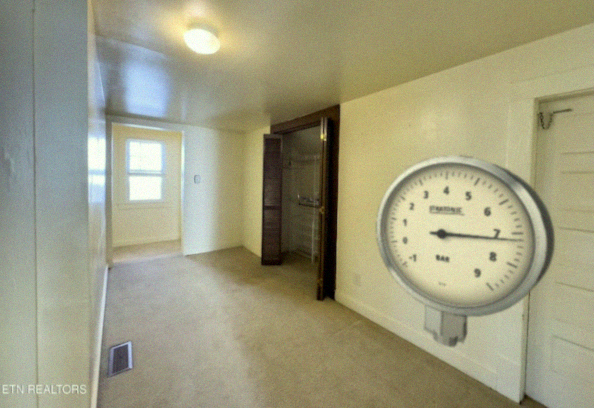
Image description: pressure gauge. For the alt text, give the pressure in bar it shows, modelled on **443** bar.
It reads **7.2** bar
